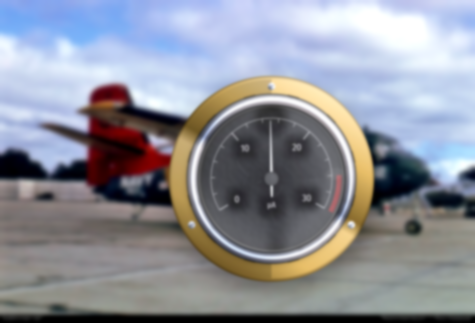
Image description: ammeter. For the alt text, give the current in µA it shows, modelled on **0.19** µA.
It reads **15** µA
